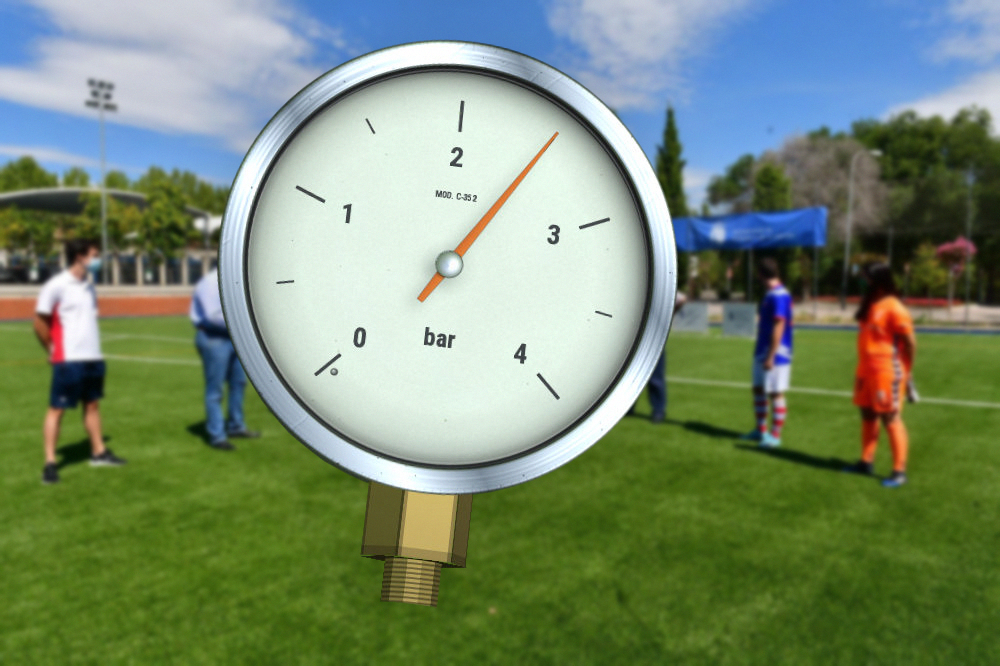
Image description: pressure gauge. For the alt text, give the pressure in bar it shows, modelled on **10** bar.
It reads **2.5** bar
